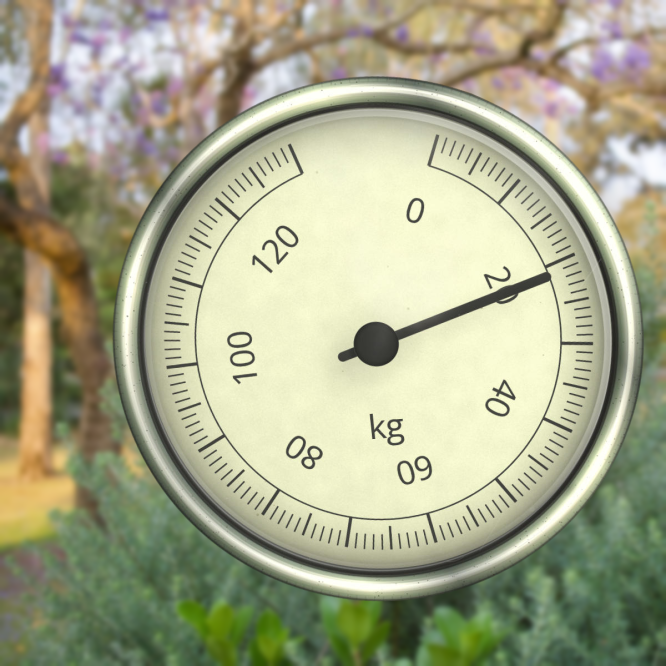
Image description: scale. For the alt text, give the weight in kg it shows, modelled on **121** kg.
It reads **21** kg
